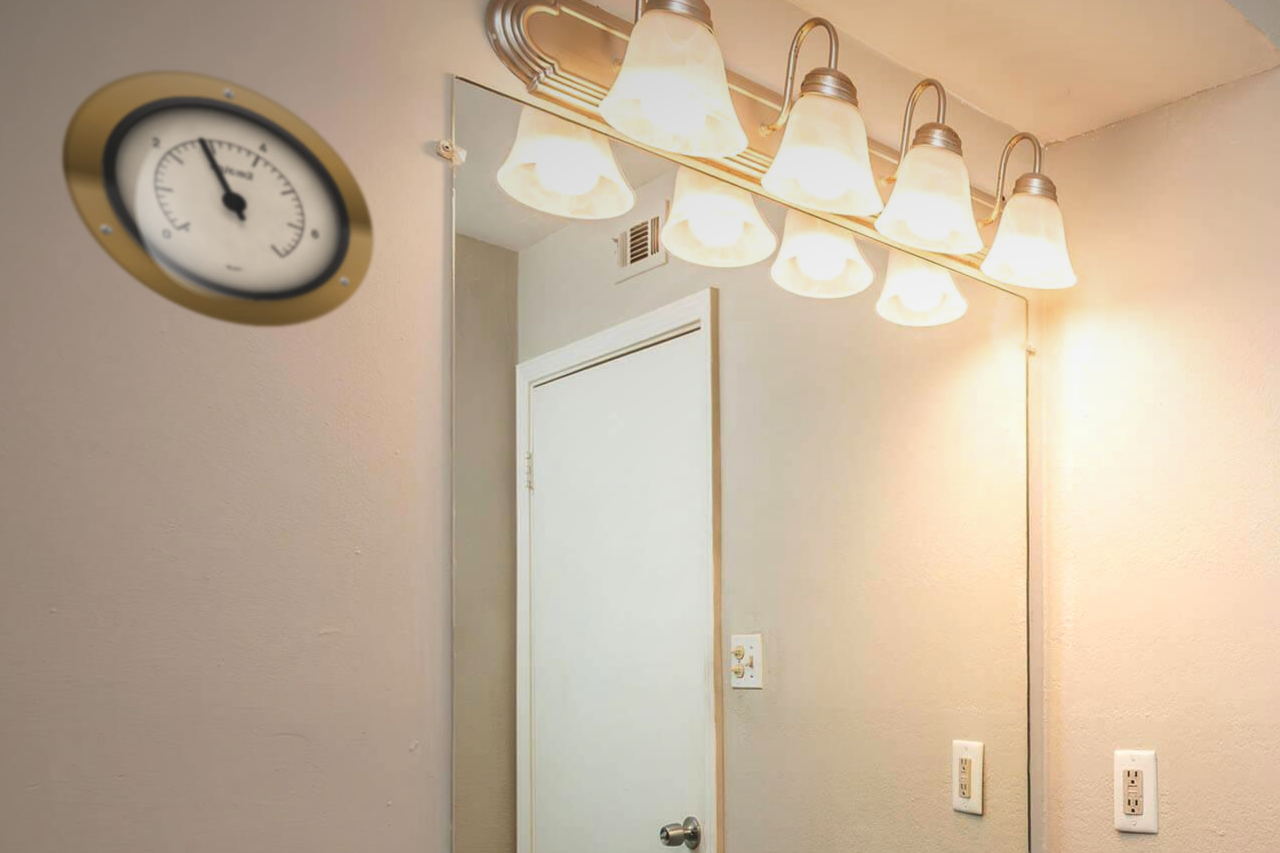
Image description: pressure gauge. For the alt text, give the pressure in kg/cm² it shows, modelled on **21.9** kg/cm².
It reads **2.8** kg/cm²
